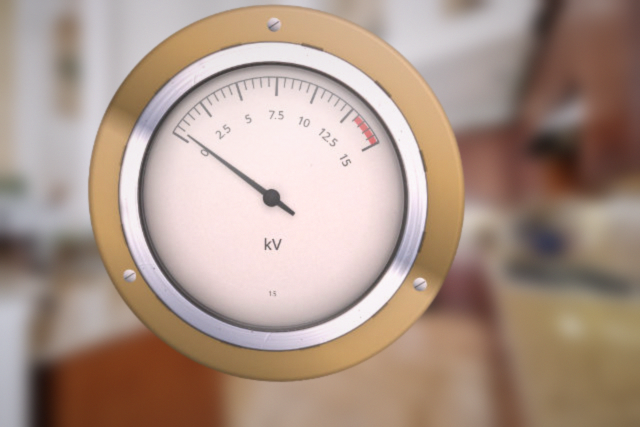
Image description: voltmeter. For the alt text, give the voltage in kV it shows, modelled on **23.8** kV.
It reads **0.5** kV
